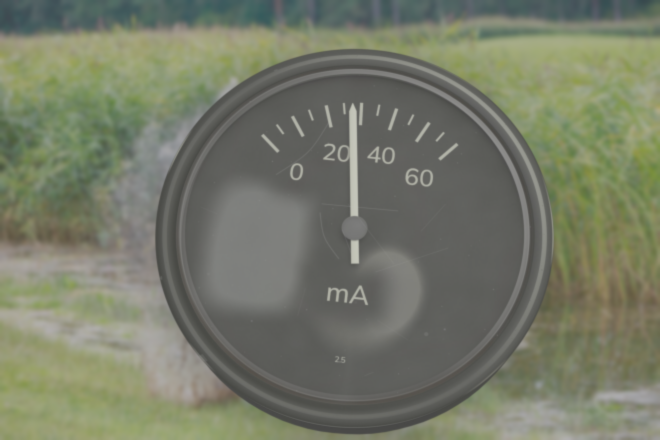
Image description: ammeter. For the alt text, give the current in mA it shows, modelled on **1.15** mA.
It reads **27.5** mA
